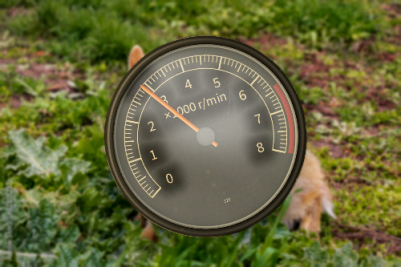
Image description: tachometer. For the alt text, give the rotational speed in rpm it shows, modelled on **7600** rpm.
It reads **2900** rpm
